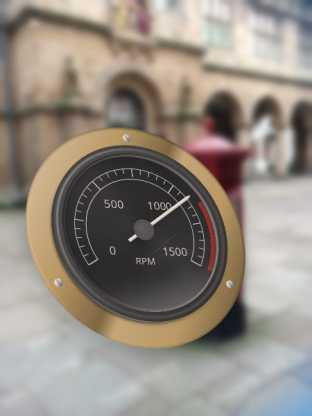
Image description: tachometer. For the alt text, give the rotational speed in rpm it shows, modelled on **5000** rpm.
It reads **1100** rpm
